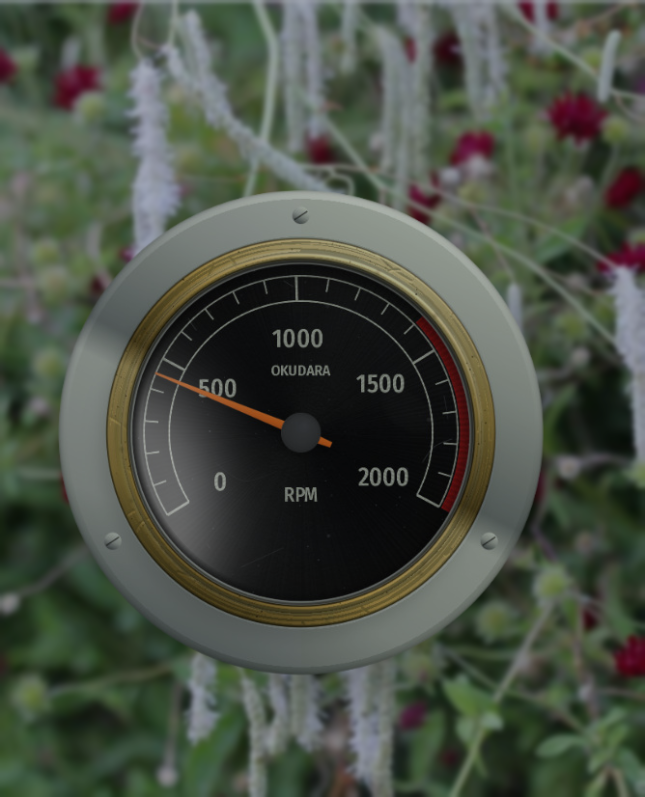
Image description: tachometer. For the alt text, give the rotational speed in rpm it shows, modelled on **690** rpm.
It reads **450** rpm
